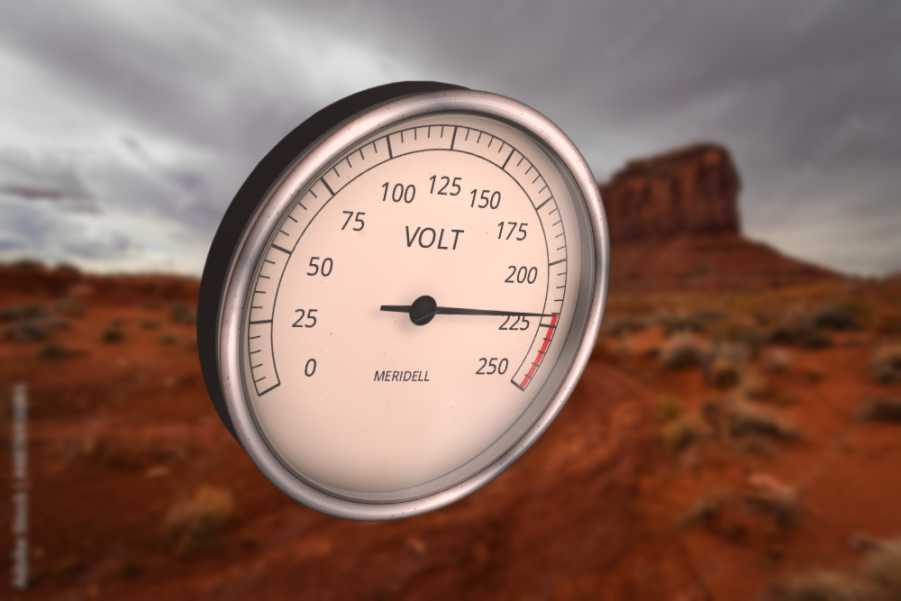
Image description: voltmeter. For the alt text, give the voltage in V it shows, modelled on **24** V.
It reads **220** V
